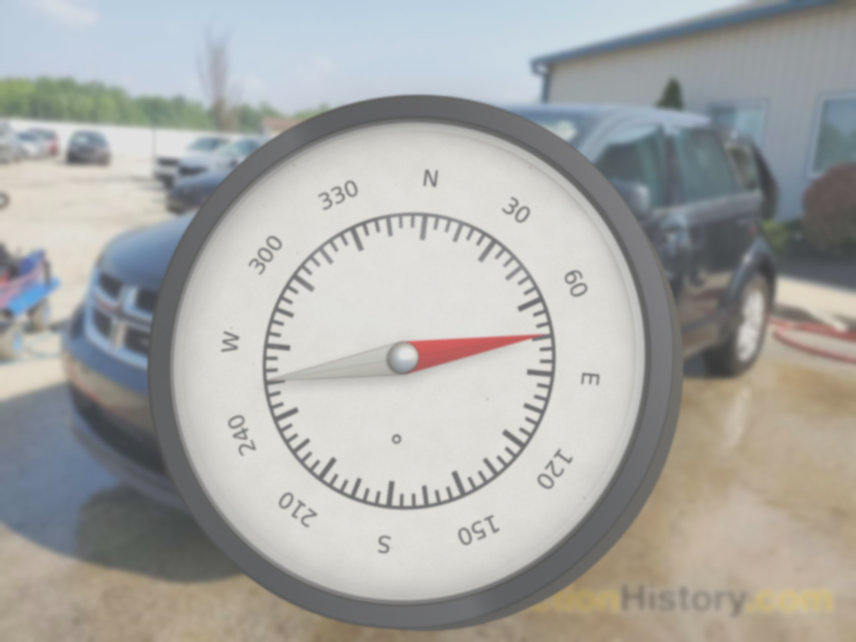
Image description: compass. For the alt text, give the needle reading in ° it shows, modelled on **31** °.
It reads **75** °
